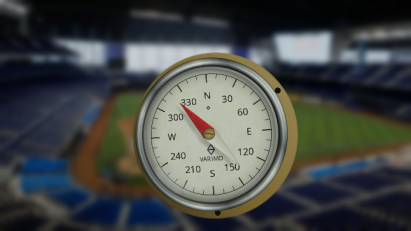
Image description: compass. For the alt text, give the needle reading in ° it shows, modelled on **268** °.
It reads **320** °
